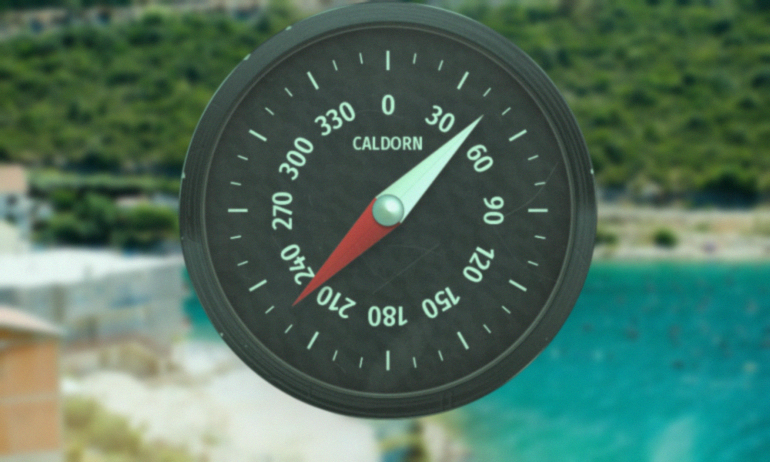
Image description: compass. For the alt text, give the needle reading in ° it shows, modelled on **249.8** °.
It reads **225** °
